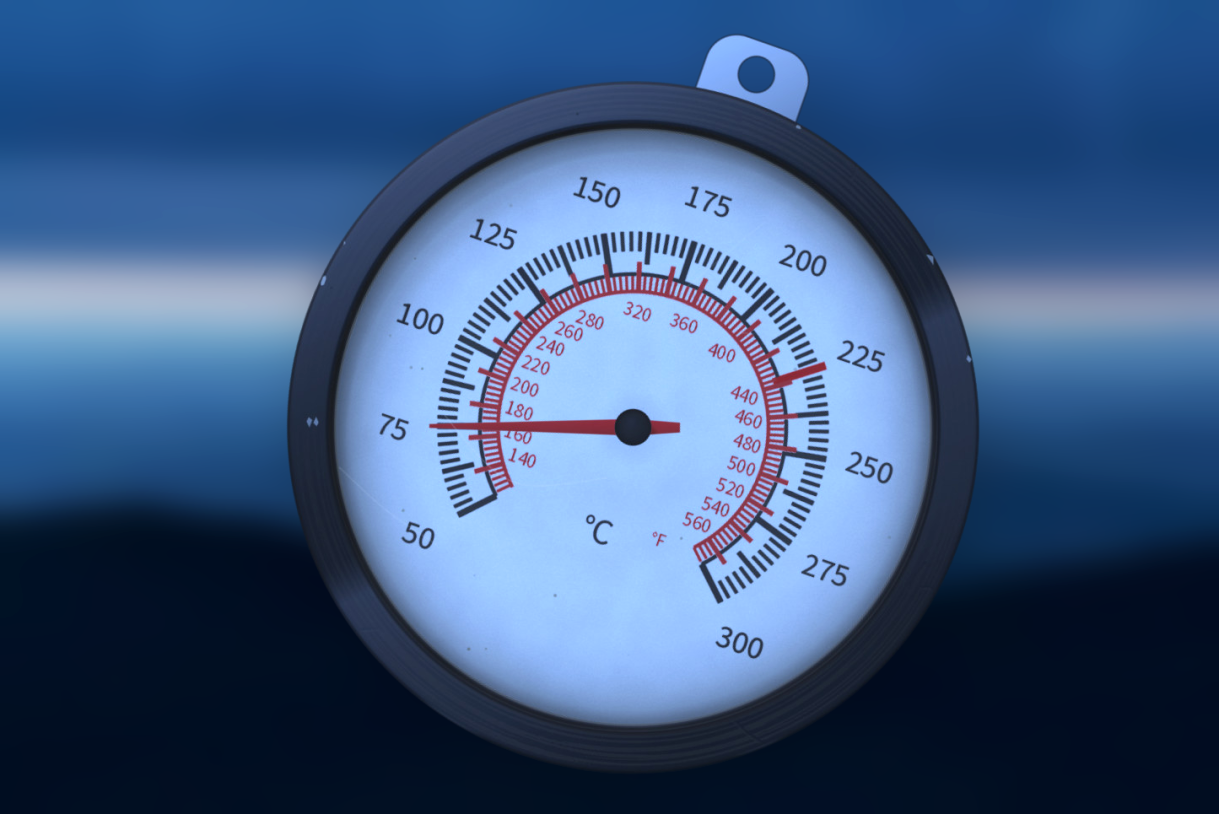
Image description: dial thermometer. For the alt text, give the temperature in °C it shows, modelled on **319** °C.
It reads **75** °C
